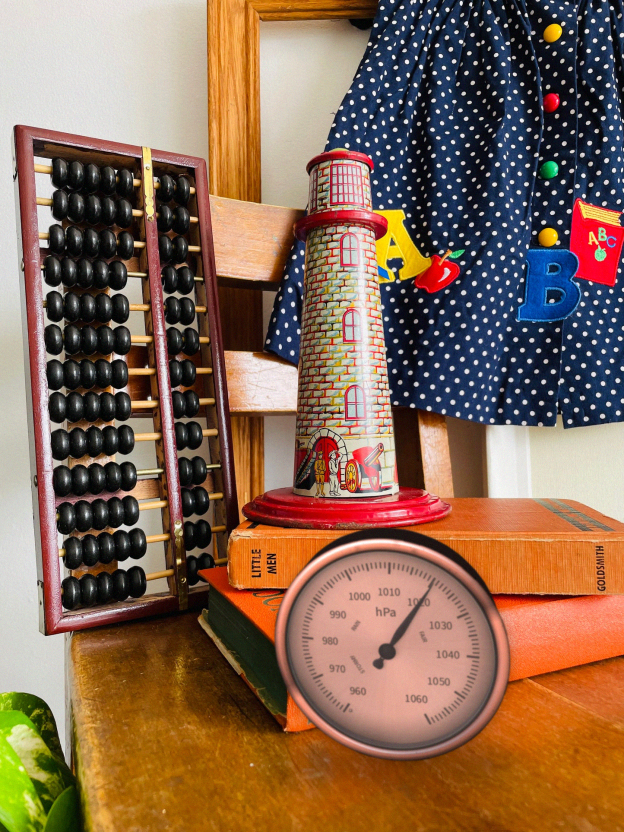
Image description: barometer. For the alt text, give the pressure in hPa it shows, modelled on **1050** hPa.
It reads **1020** hPa
